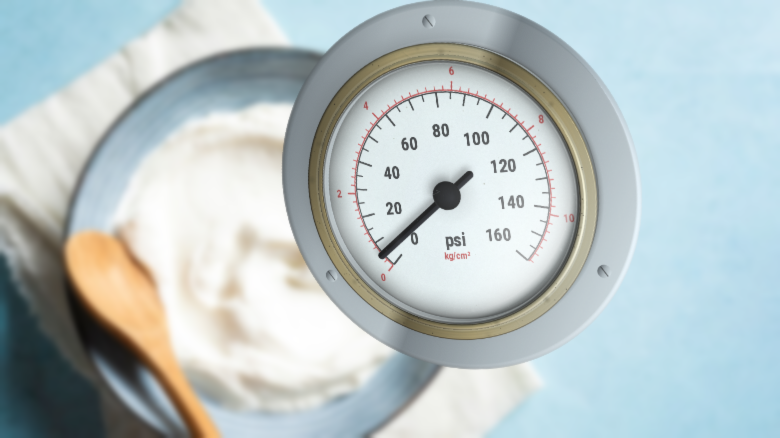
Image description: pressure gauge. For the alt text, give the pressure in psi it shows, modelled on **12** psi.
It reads **5** psi
